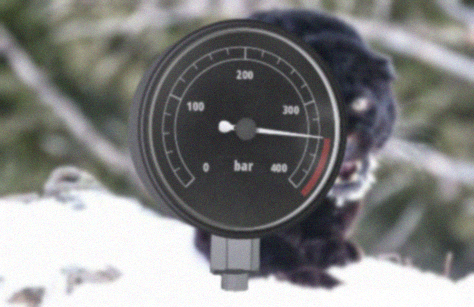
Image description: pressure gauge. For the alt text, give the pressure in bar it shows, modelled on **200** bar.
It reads **340** bar
